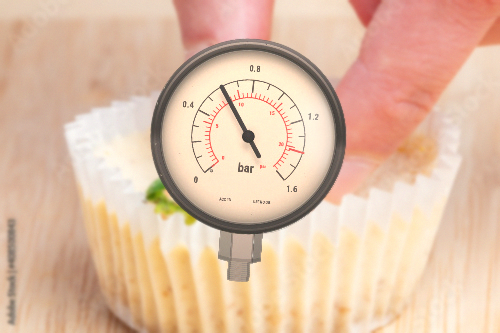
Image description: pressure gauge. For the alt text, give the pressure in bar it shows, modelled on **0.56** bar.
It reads **0.6** bar
